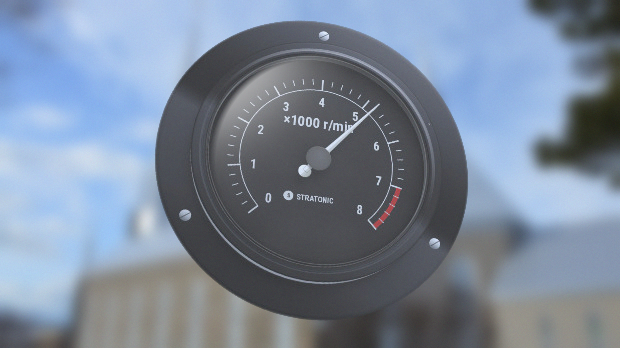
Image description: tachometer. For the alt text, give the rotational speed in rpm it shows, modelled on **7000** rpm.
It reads **5200** rpm
